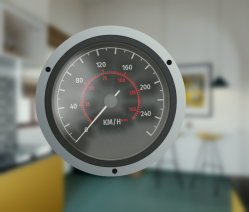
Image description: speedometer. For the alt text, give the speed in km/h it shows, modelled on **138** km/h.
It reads **0** km/h
